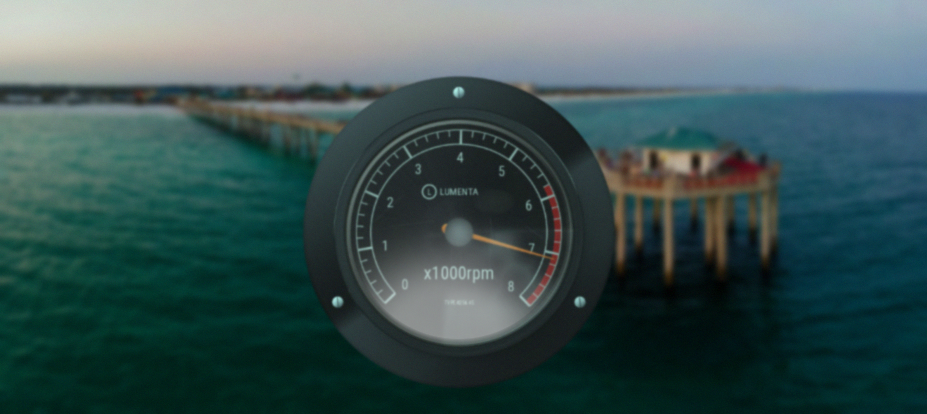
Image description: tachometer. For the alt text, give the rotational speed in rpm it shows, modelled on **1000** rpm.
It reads **7100** rpm
